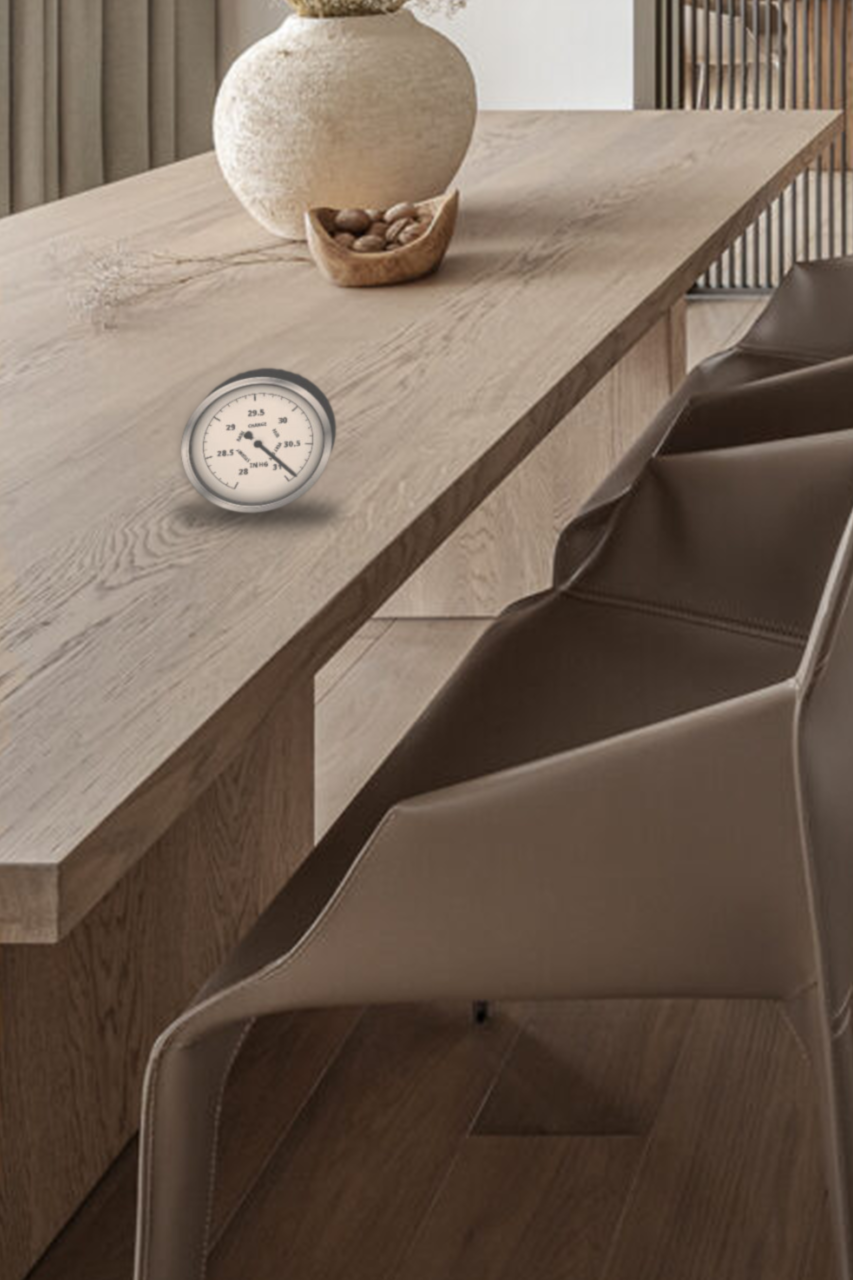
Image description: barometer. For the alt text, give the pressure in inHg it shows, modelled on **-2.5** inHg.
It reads **30.9** inHg
